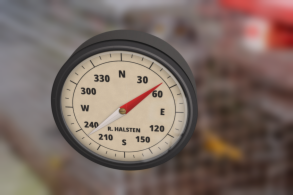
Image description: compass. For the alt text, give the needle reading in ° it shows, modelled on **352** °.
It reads **50** °
